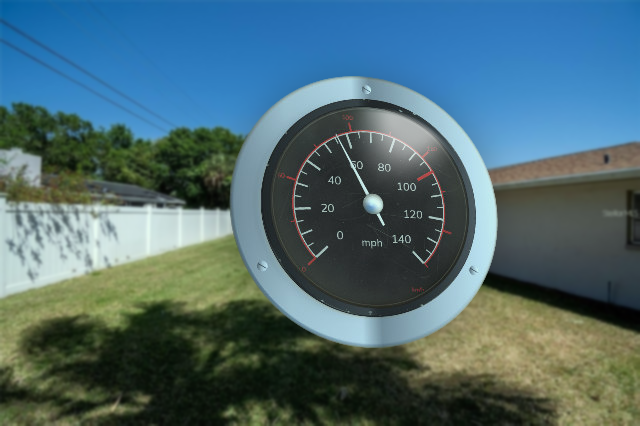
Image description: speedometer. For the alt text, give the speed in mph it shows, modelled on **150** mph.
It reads **55** mph
